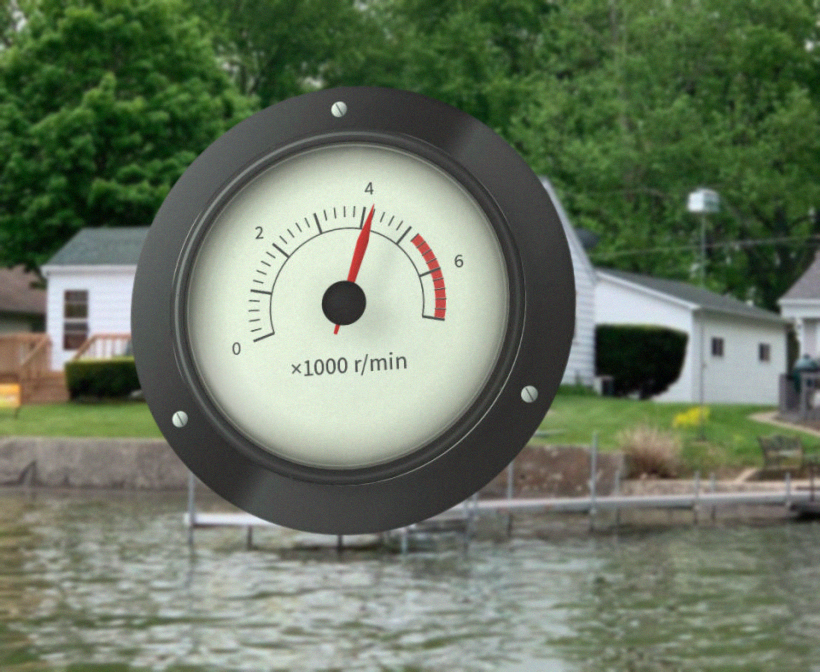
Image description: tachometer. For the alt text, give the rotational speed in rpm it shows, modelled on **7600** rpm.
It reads **4200** rpm
